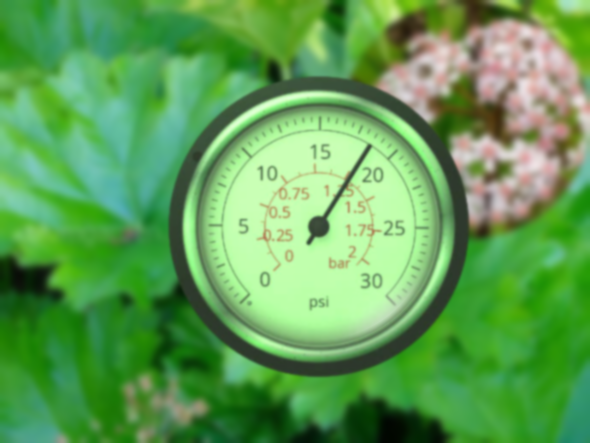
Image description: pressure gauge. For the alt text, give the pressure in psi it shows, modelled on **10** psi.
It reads **18.5** psi
